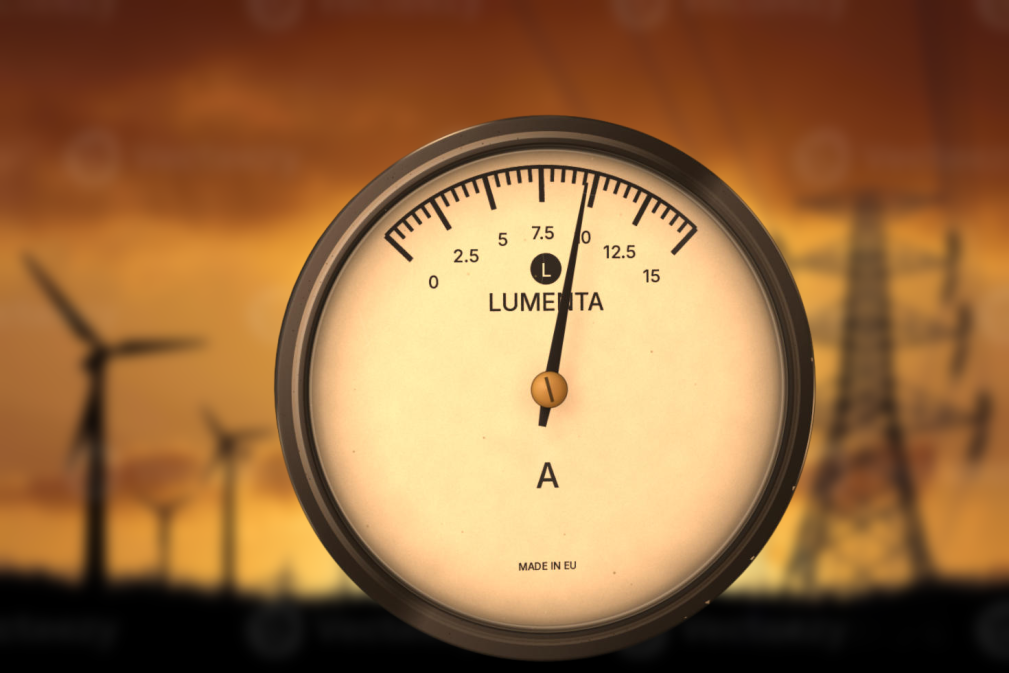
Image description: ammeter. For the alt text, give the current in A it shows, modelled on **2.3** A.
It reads **9.5** A
